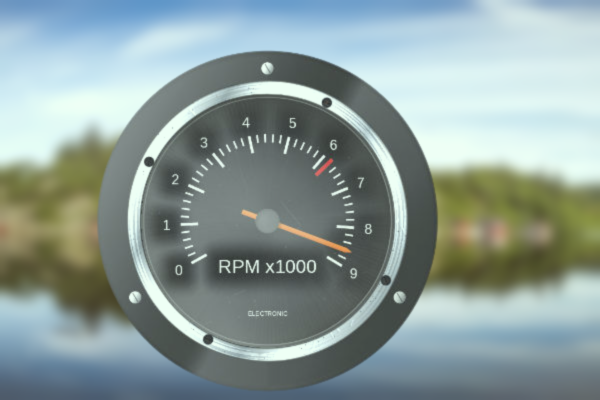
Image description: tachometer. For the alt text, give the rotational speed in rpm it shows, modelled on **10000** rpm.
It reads **8600** rpm
